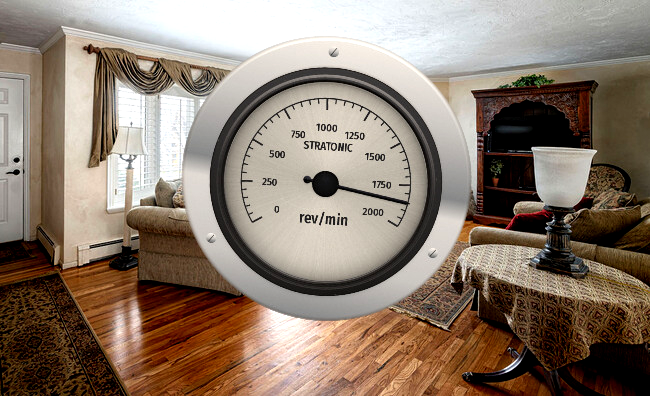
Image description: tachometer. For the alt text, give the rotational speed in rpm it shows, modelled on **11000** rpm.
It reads **1850** rpm
